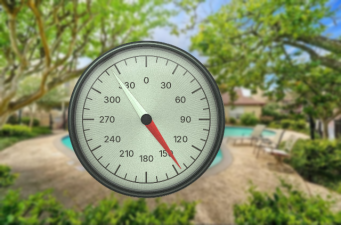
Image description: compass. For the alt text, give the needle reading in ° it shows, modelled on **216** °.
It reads **145** °
